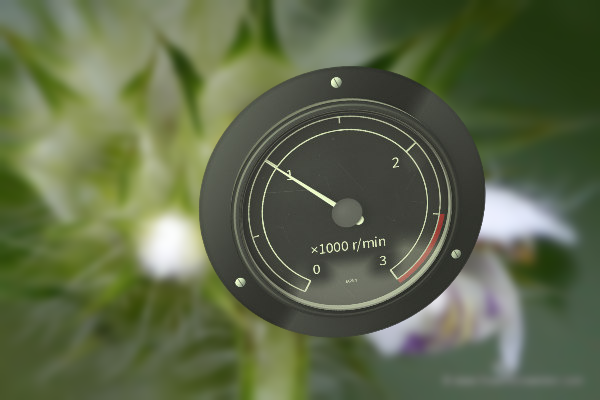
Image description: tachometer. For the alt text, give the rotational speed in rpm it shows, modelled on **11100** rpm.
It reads **1000** rpm
